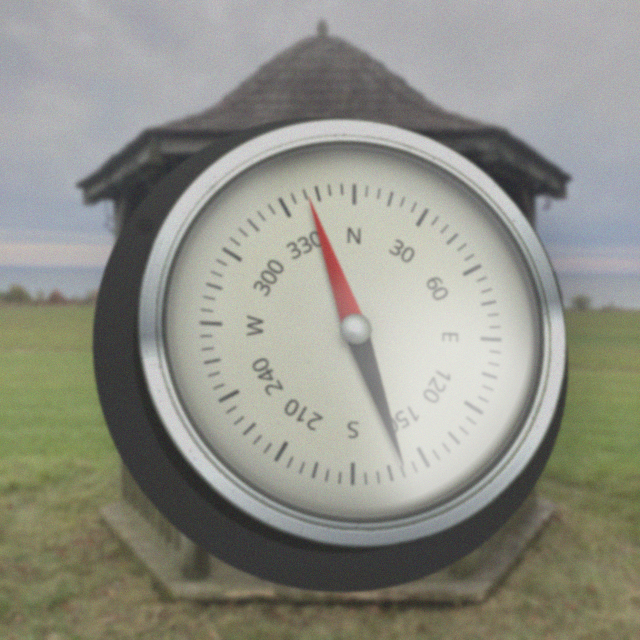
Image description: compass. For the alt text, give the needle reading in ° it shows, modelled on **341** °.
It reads **340** °
